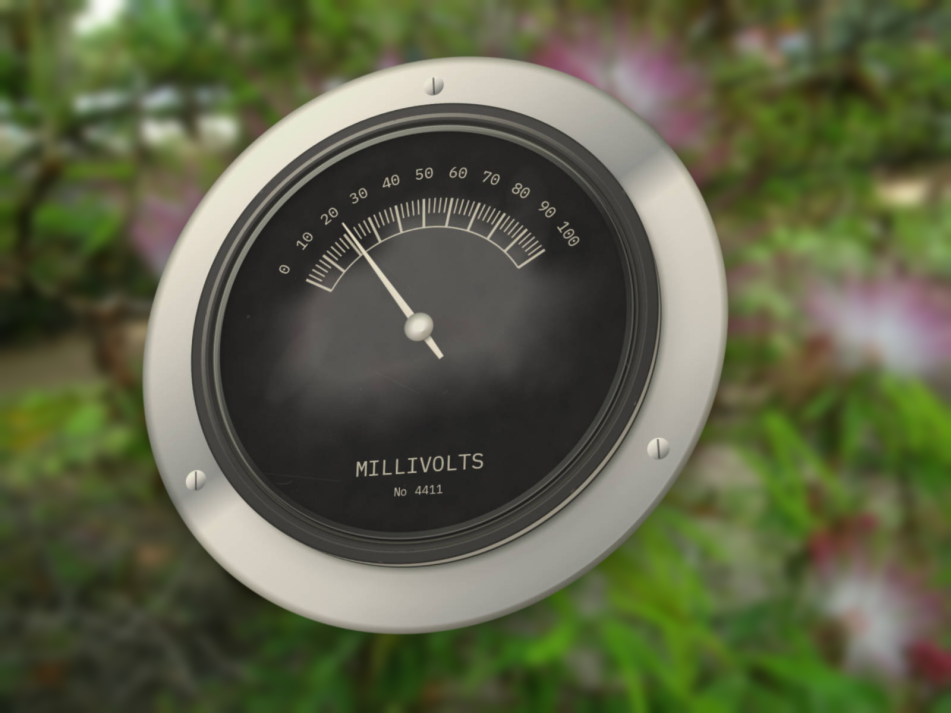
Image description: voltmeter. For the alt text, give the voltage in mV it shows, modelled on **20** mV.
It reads **22** mV
